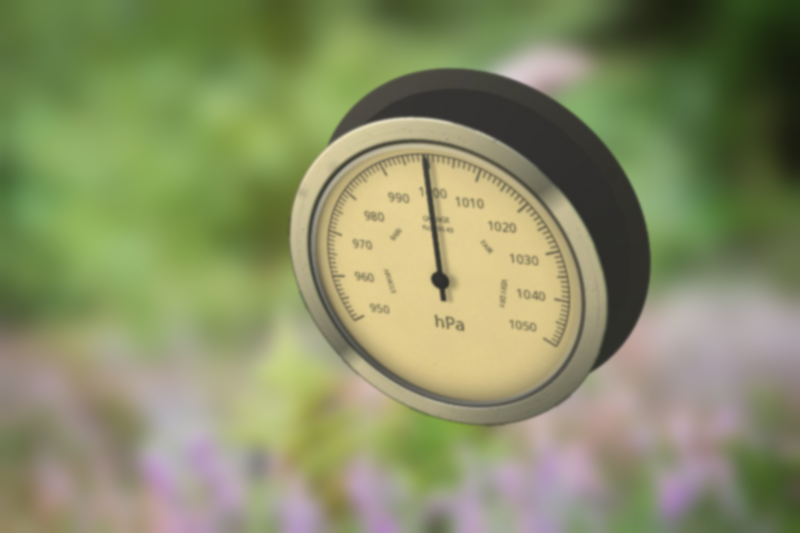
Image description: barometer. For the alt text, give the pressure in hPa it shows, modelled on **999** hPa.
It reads **1000** hPa
